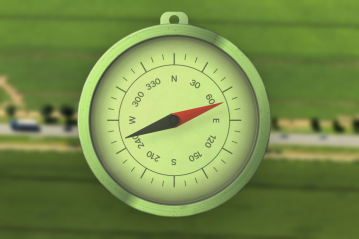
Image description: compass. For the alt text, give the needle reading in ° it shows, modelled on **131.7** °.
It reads **70** °
